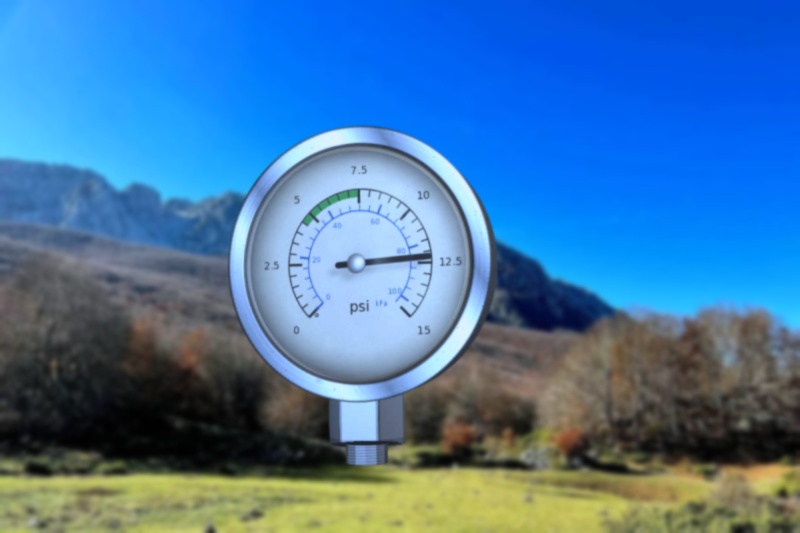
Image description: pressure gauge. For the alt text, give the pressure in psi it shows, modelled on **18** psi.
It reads **12.25** psi
